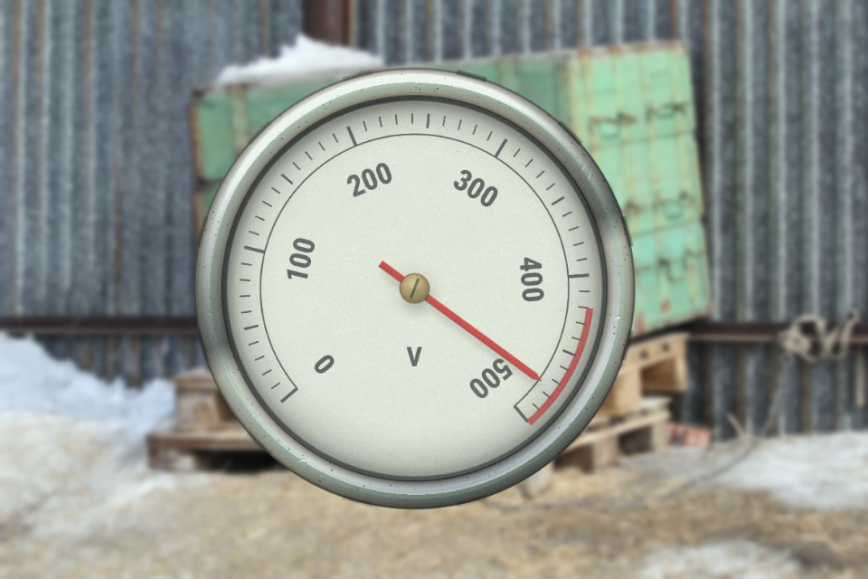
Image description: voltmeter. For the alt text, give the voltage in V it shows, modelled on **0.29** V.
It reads **475** V
